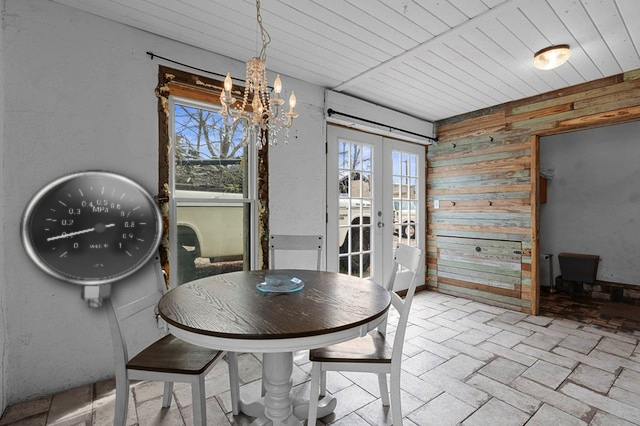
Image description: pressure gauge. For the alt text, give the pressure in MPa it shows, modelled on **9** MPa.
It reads **0.1** MPa
